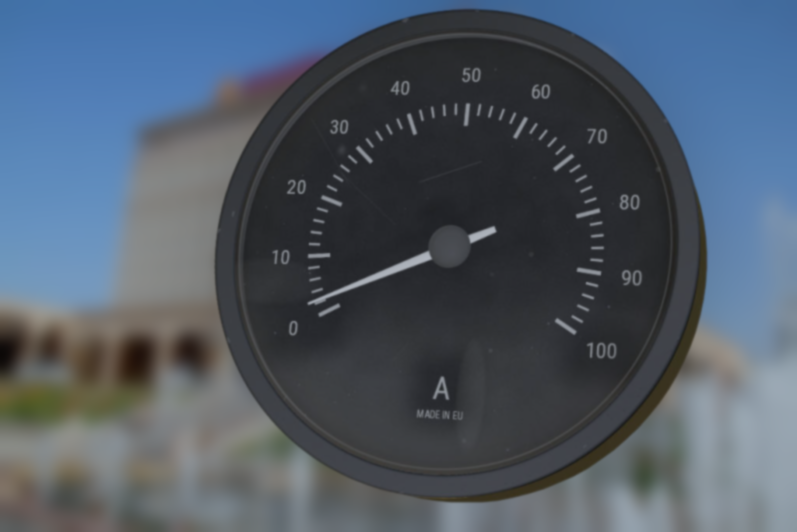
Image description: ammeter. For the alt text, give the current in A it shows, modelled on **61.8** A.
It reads **2** A
